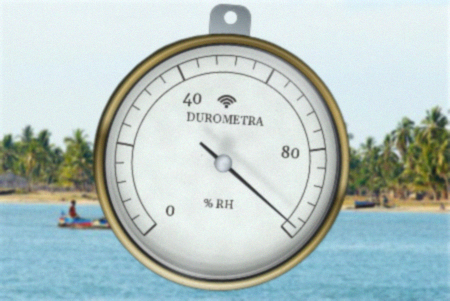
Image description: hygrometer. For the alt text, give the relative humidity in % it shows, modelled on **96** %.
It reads **98** %
